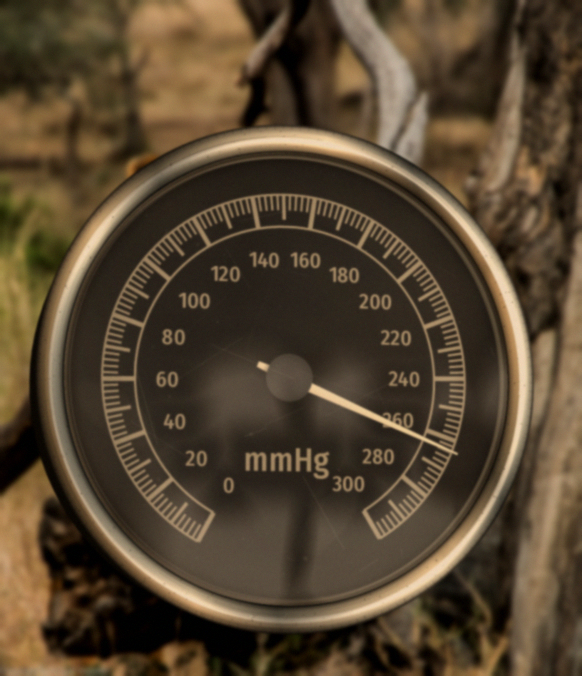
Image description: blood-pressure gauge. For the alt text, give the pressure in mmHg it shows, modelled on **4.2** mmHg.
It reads **264** mmHg
